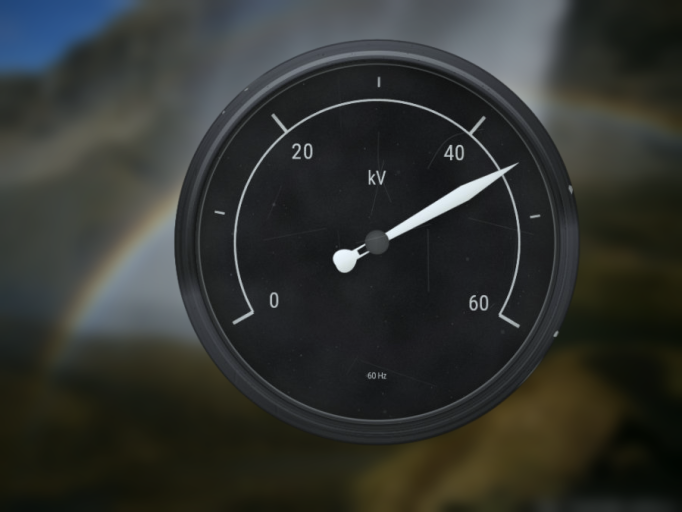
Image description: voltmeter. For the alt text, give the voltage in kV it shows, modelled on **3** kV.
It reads **45** kV
